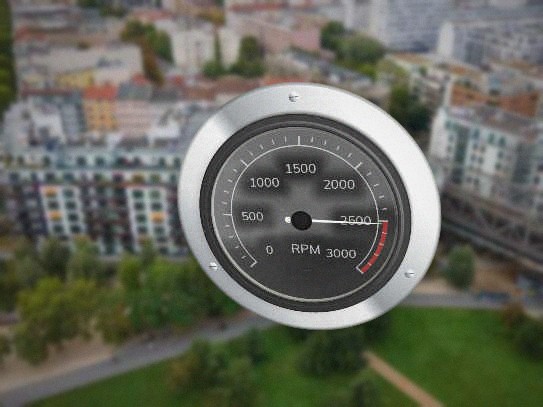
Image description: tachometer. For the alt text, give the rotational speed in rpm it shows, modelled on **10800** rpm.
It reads **2500** rpm
